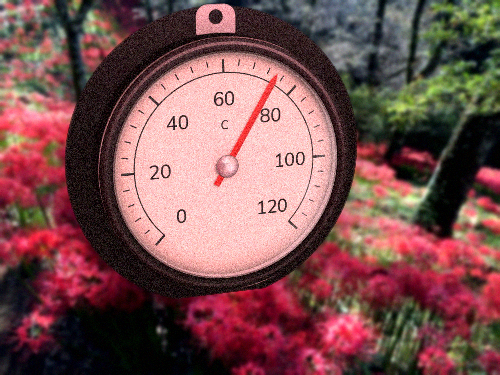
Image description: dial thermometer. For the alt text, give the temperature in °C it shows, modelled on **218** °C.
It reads **74** °C
